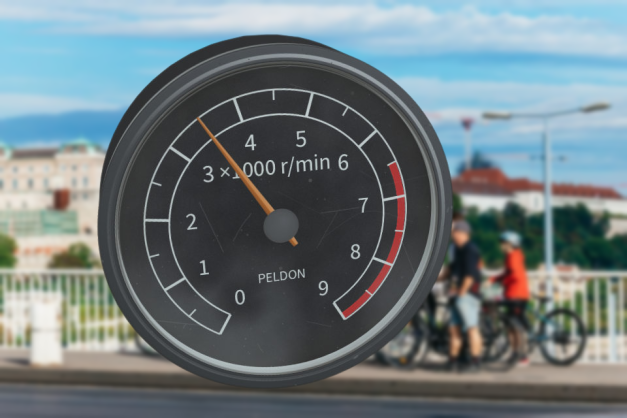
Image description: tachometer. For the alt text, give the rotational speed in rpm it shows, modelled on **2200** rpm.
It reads **3500** rpm
